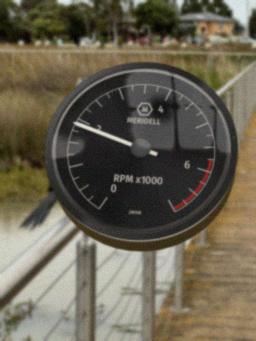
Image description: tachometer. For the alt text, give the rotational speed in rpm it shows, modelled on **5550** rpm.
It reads **1875** rpm
